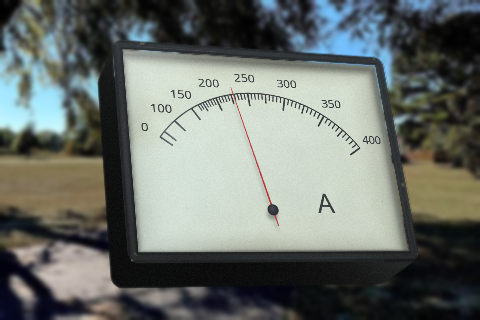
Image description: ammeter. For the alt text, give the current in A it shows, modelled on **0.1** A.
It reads **225** A
